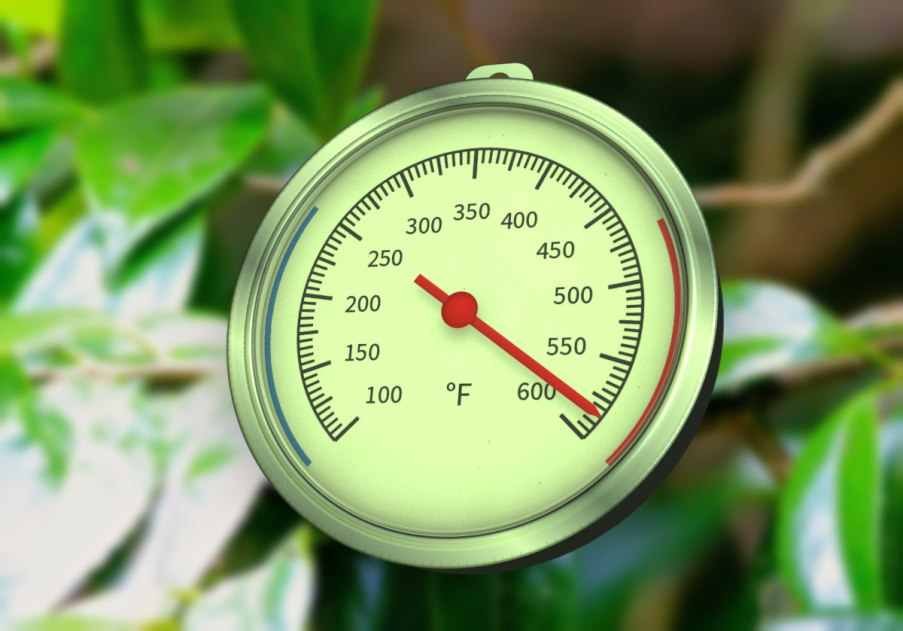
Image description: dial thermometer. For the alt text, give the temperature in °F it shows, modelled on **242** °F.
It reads **585** °F
